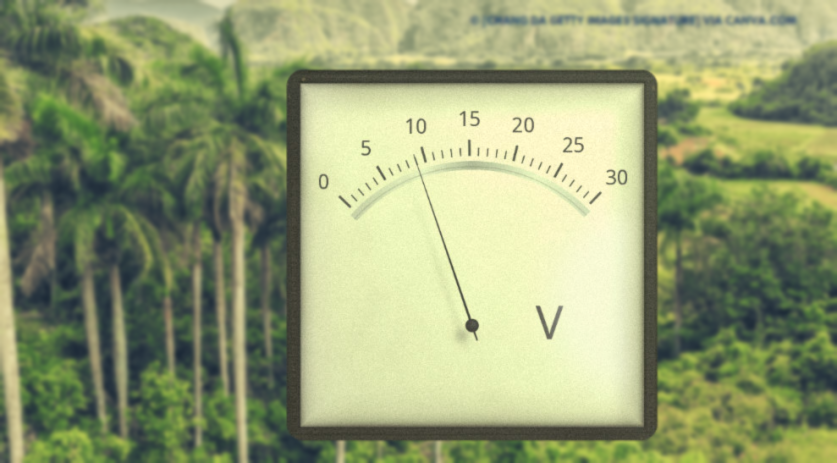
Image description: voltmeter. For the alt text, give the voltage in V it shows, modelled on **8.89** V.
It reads **9** V
